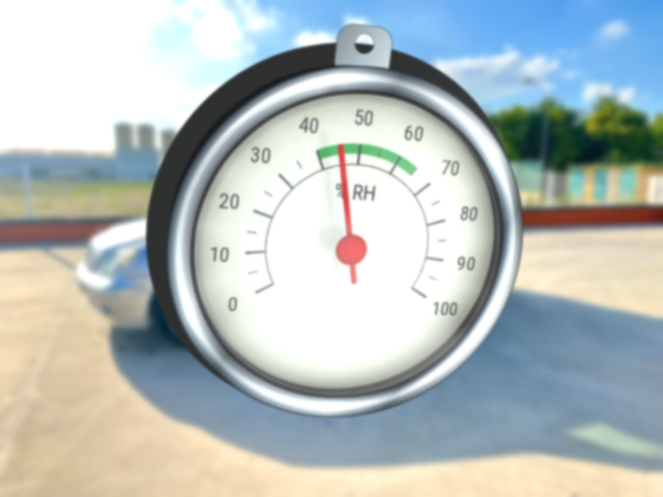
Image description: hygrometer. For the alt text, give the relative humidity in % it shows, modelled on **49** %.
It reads **45** %
